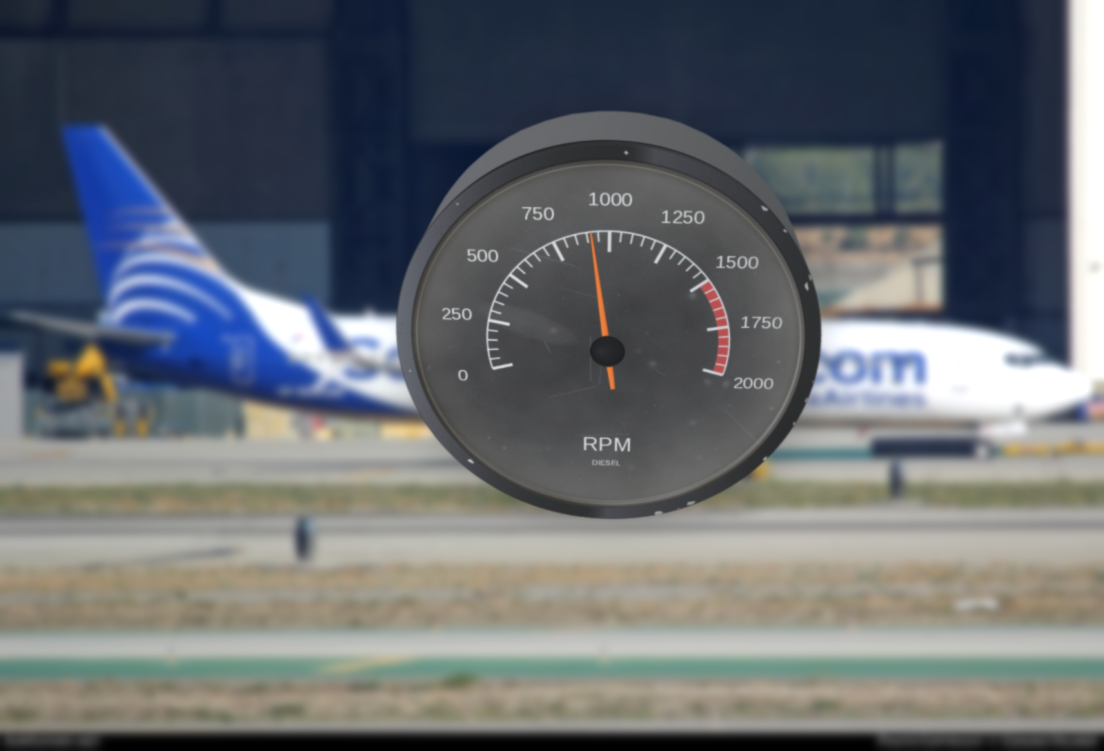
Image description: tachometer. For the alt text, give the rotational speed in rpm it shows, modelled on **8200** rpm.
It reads **925** rpm
